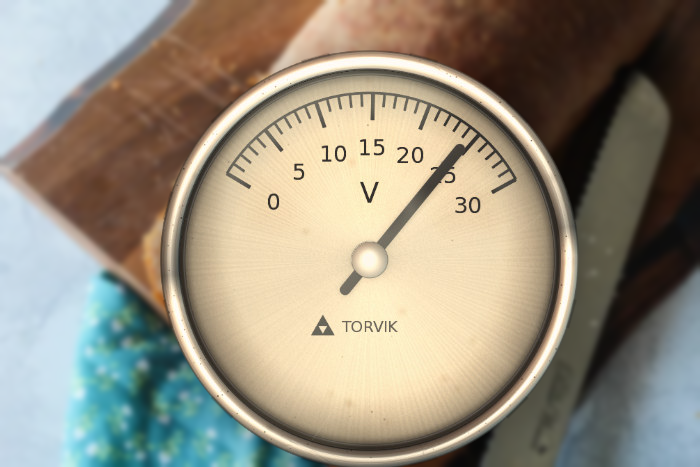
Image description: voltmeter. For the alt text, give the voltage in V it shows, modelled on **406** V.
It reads **24.5** V
